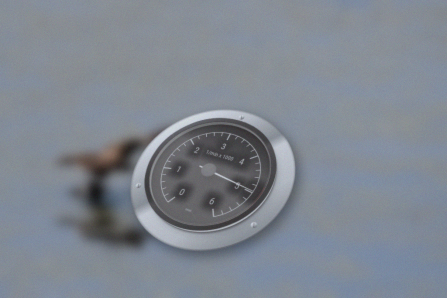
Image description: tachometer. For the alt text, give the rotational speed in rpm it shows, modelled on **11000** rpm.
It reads **5000** rpm
